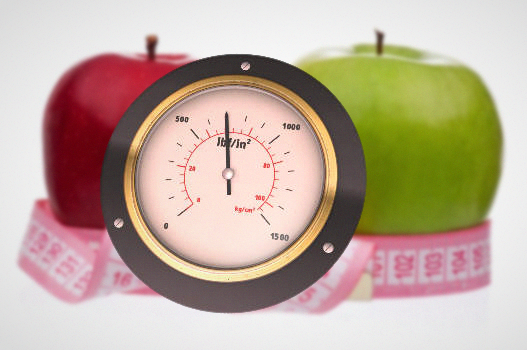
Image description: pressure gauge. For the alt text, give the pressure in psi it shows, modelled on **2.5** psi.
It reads **700** psi
